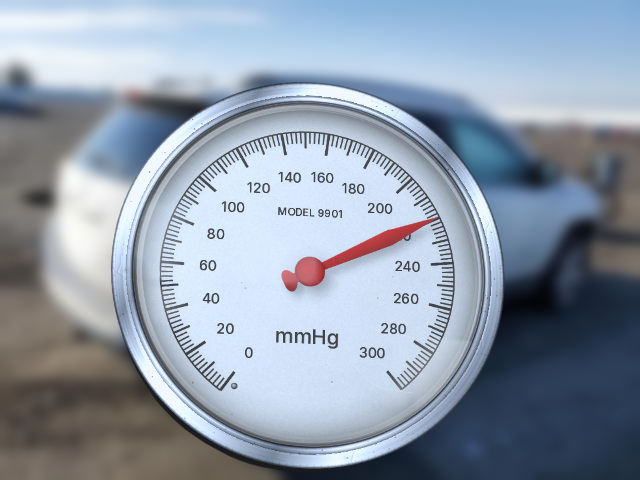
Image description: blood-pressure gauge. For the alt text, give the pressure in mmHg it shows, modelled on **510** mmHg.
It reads **220** mmHg
